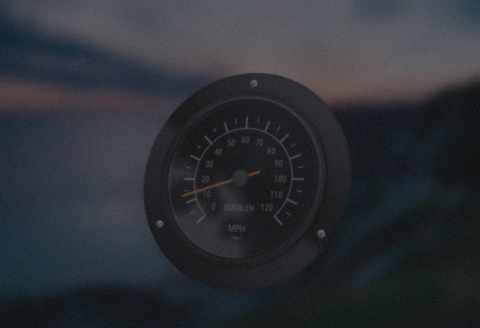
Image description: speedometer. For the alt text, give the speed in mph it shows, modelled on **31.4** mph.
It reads **12.5** mph
